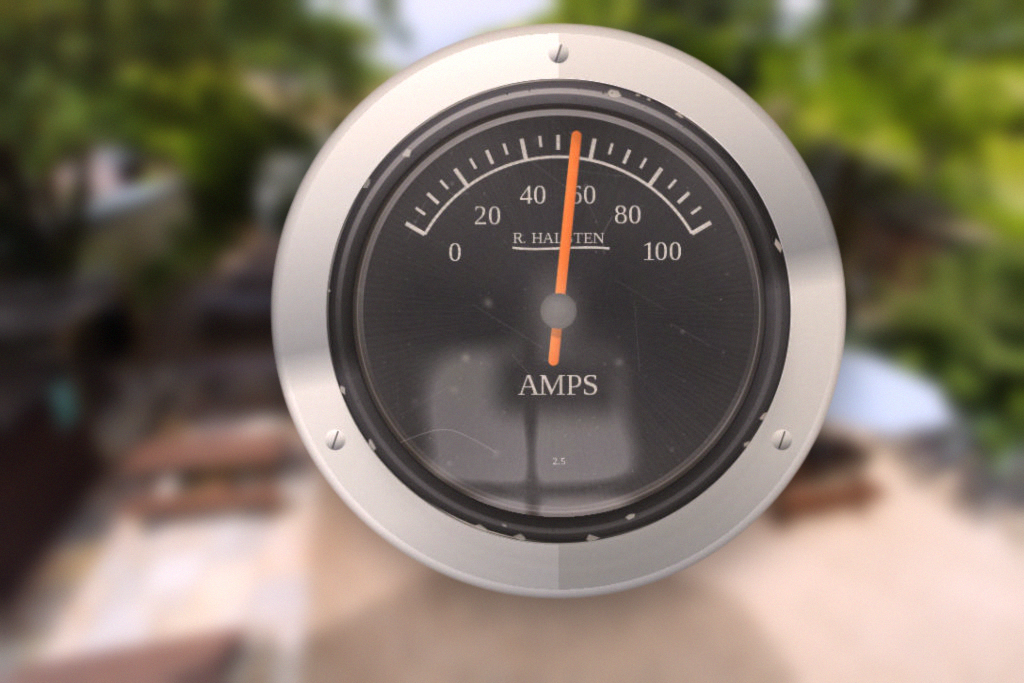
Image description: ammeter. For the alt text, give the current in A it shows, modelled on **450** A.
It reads **55** A
